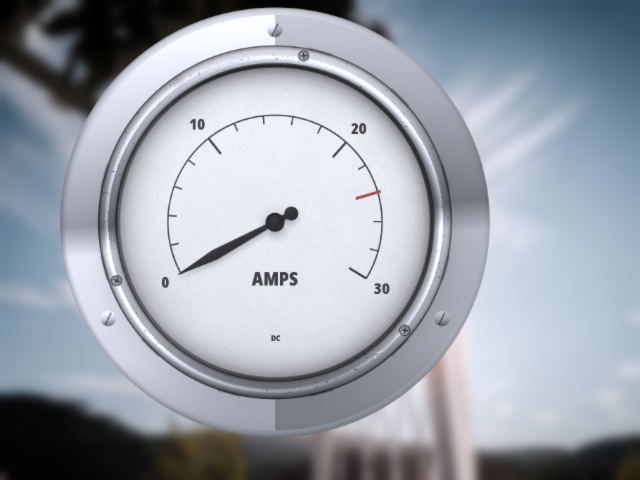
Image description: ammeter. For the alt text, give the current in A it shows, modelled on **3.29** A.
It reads **0** A
